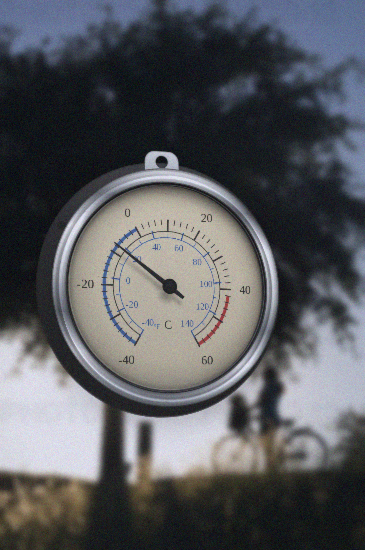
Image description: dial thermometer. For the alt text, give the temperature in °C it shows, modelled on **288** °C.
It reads **-8** °C
